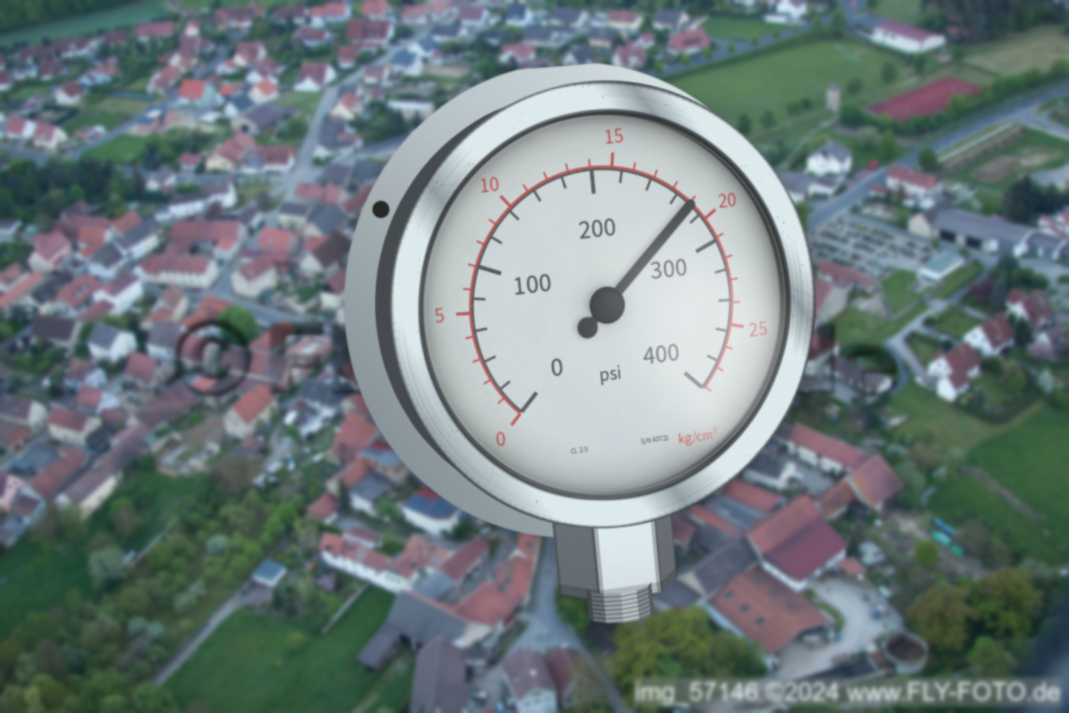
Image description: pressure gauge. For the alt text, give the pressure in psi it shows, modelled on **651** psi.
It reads **270** psi
